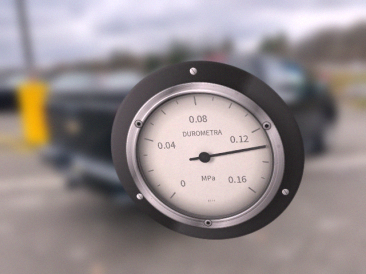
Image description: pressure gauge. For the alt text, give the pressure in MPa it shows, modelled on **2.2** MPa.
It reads **0.13** MPa
